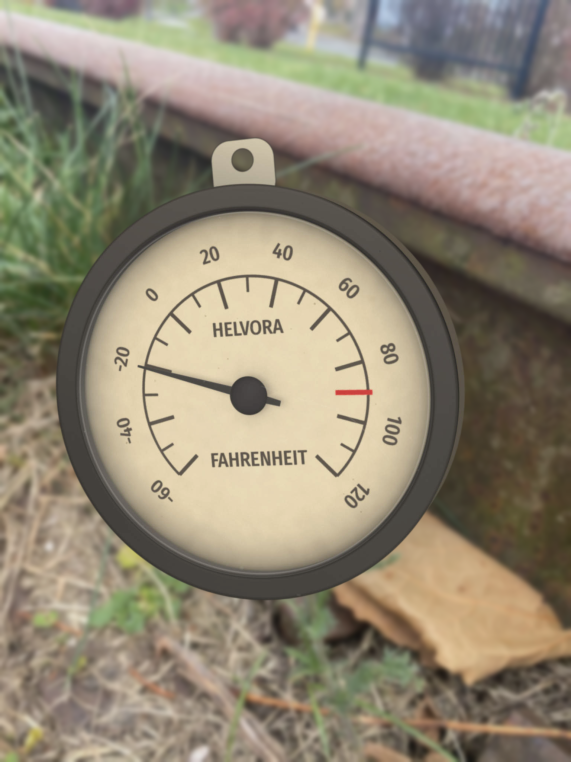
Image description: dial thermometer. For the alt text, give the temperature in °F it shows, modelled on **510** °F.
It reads **-20** °F
